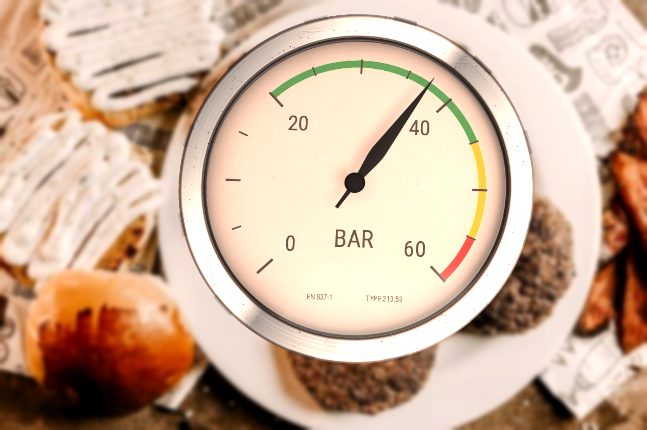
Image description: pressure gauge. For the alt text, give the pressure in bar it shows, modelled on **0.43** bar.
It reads **37.5** bar
